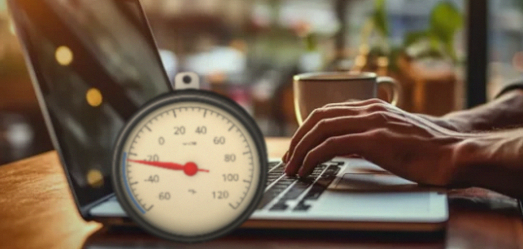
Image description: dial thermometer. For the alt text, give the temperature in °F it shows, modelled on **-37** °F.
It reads **-24** °F
